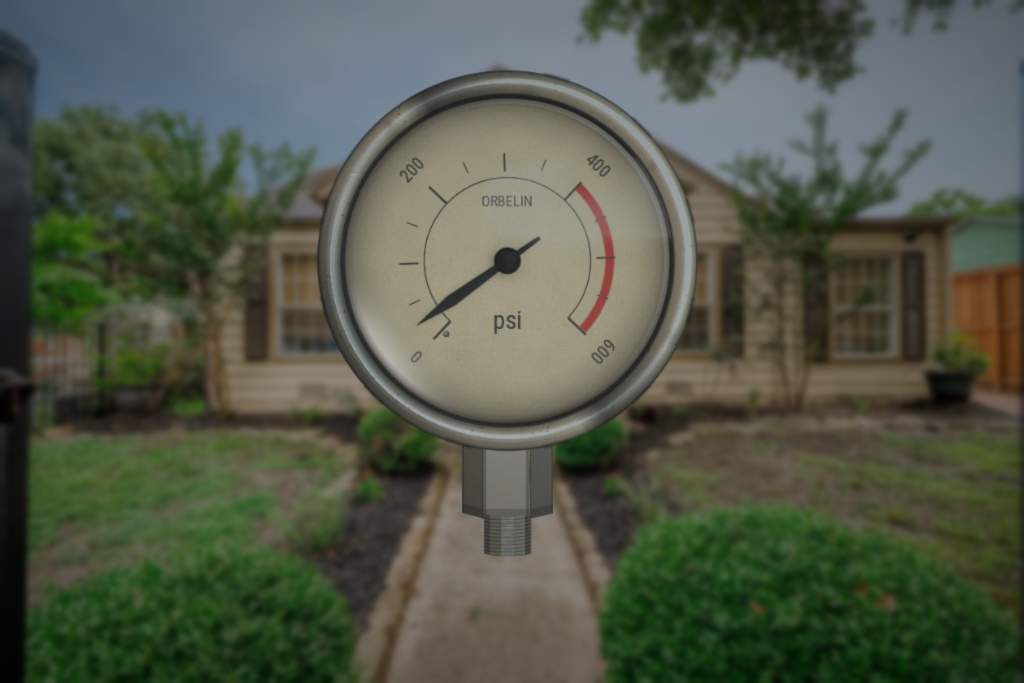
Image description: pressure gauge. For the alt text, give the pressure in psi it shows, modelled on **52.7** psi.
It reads **25** psi
